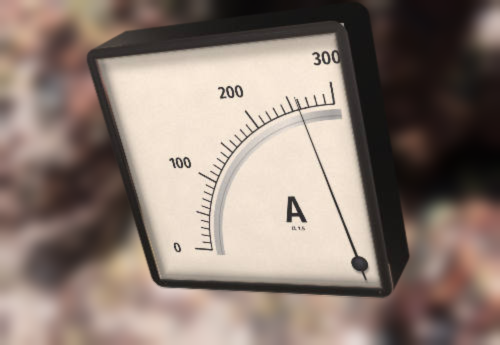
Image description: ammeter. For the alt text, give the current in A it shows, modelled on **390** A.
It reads **260** A
